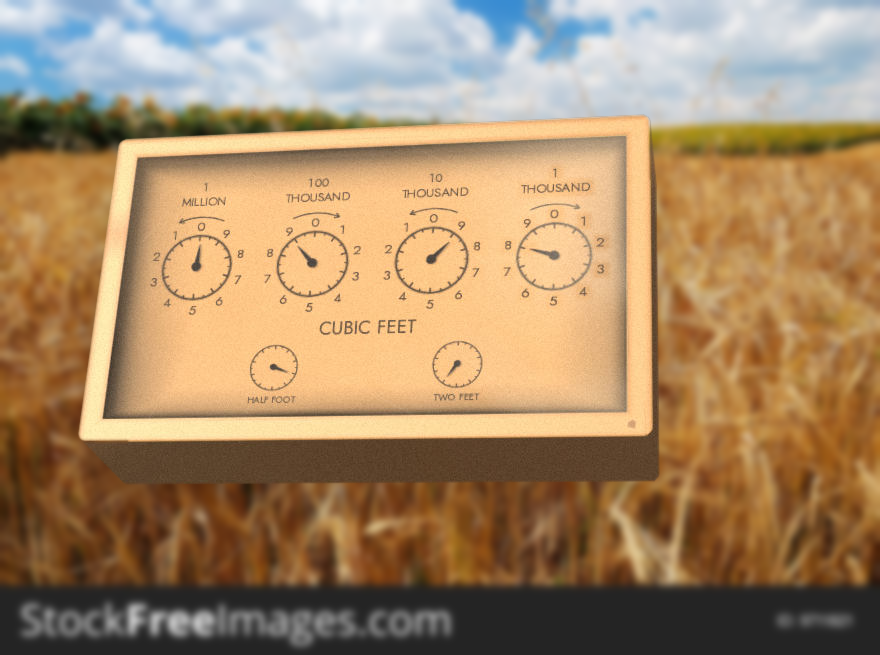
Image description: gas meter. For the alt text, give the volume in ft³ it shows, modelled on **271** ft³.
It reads **988800** ft³
